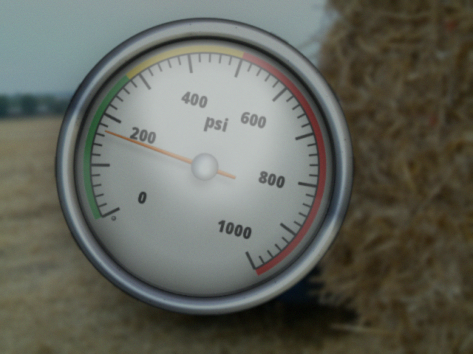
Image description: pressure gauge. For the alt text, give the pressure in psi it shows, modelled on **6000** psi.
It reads **170** psi
